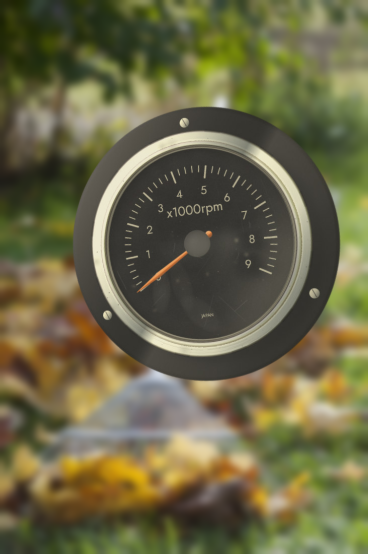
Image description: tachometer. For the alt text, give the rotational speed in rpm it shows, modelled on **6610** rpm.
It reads **0** rpm
